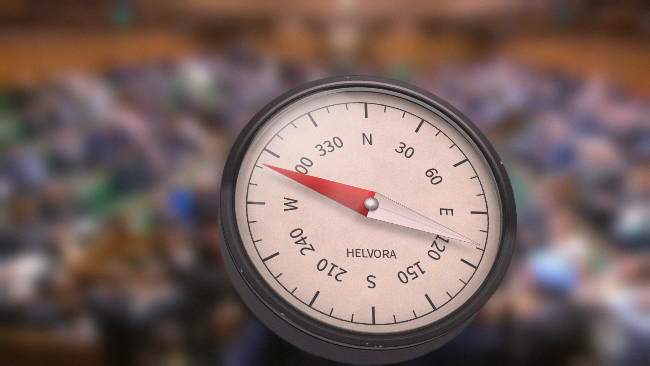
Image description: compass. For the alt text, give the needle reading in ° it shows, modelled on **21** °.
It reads **290** °
